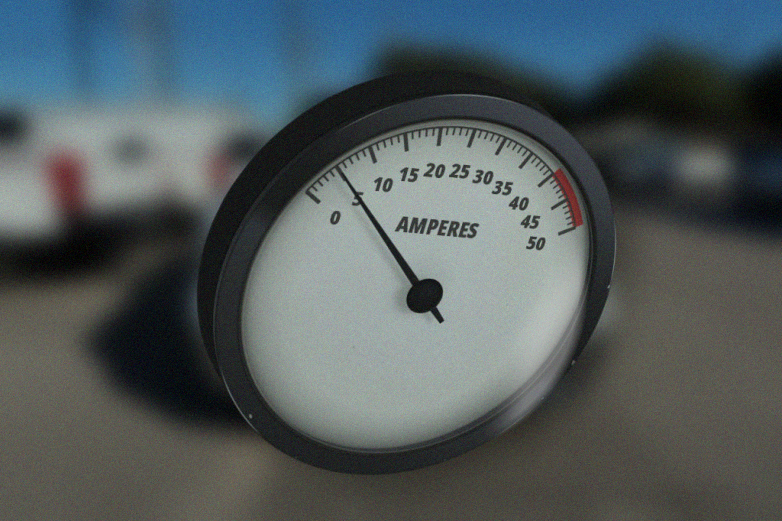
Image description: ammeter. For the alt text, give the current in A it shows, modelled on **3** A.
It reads **5** A
